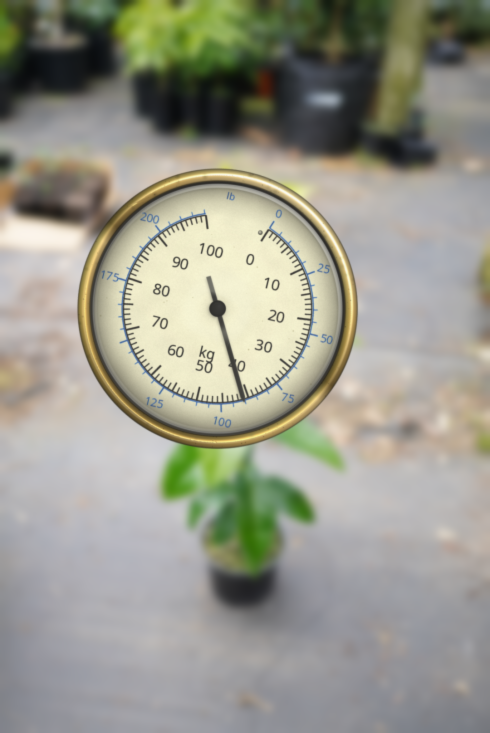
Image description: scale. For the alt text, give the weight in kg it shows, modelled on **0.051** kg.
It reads **41** kg
